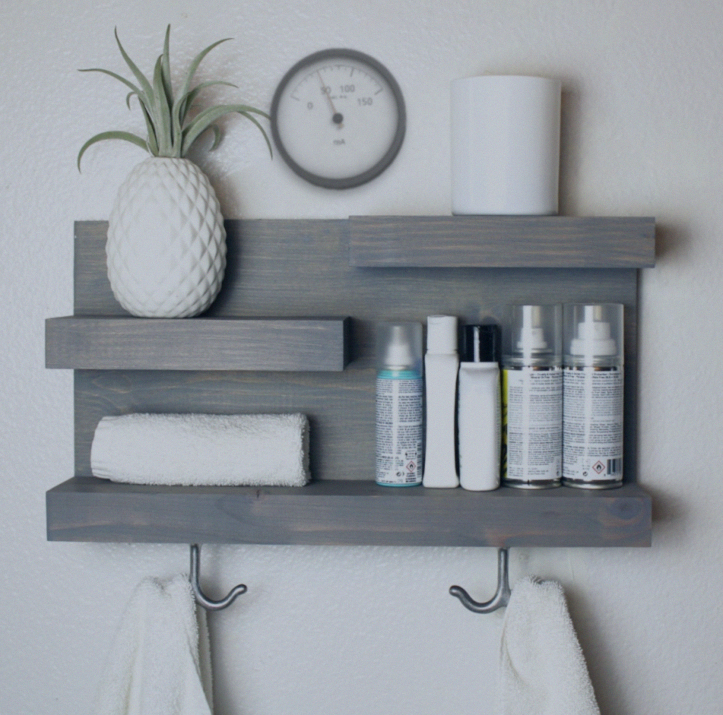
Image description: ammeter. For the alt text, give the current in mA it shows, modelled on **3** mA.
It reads **50** mA
